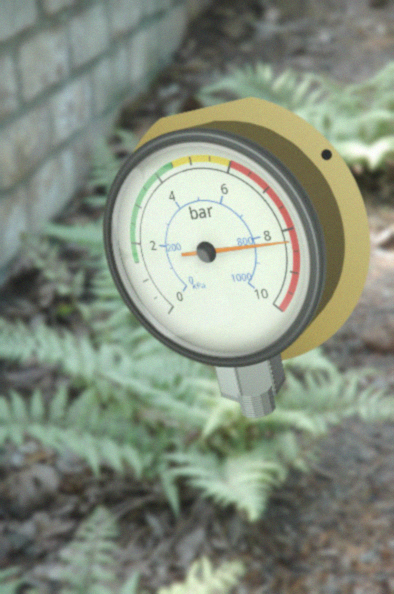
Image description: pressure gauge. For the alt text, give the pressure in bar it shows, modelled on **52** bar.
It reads **8.25** bar
